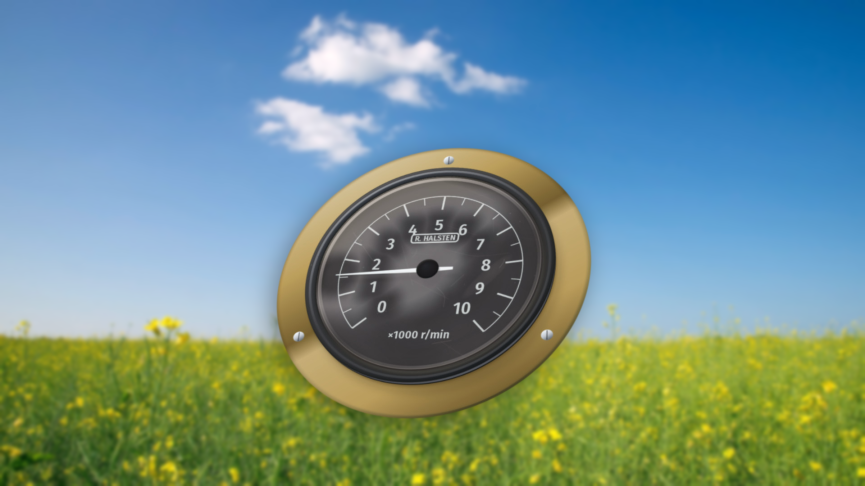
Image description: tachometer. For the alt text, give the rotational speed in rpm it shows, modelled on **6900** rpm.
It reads **1500** rpm
